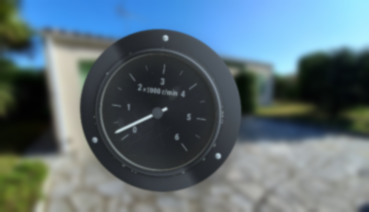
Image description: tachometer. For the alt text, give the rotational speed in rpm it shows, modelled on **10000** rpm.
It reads **250** rpm
